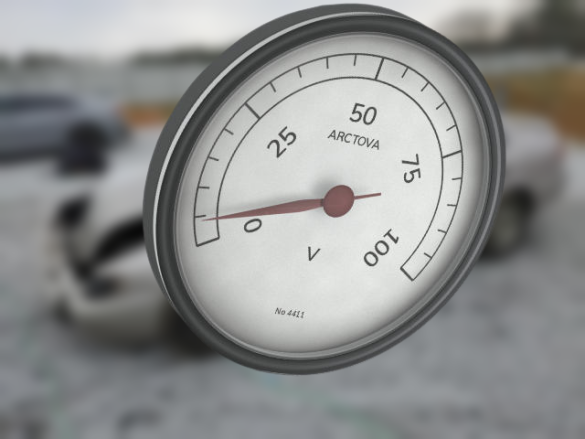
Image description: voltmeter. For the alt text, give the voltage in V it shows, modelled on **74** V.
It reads **5** V
